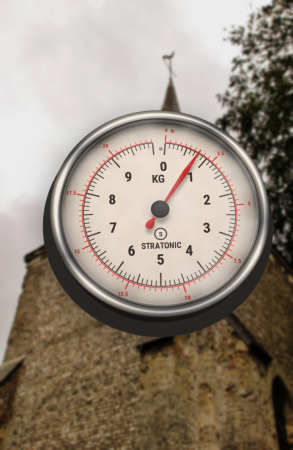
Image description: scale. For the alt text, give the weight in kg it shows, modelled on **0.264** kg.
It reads **0.8** kg
